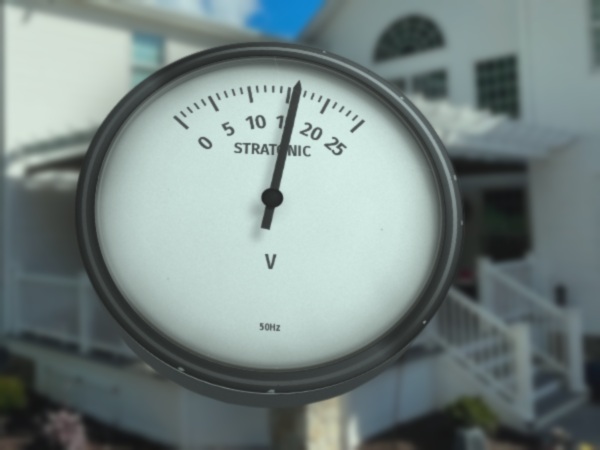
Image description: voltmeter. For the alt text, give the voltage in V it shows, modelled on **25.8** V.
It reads **16** V
